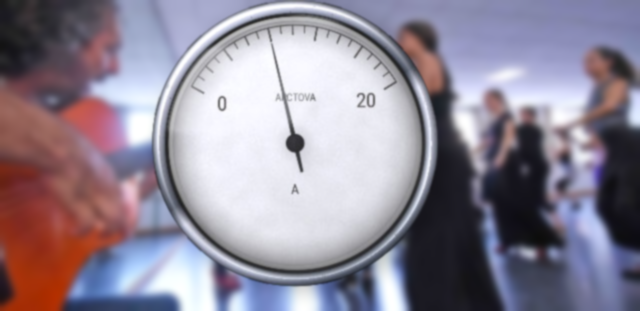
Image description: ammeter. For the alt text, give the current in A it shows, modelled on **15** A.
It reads **8** A
